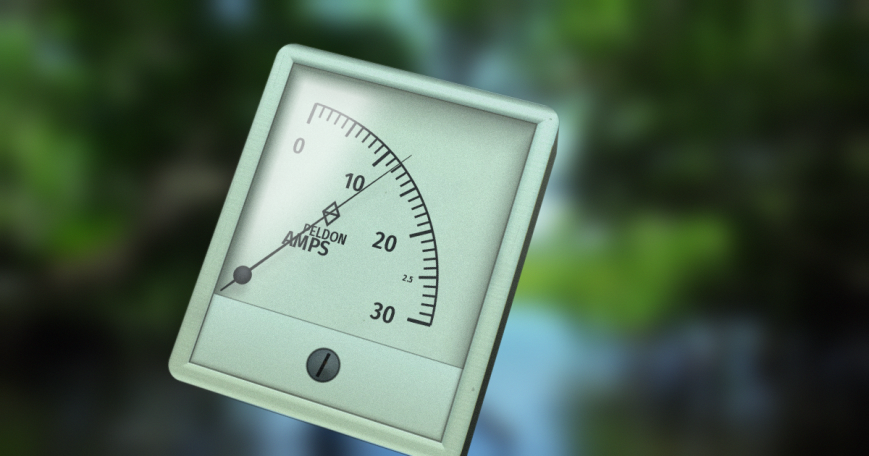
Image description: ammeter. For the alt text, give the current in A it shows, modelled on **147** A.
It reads **12** A
